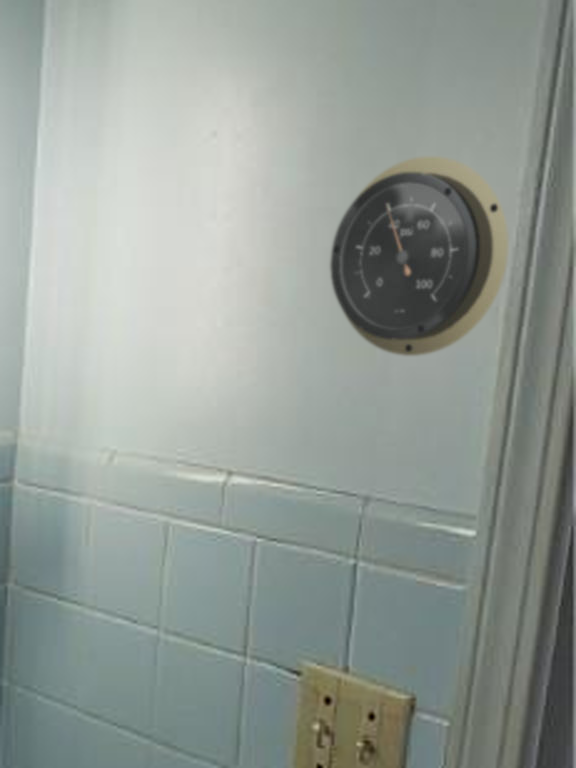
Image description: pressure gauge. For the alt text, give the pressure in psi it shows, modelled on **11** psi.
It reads **40** psi
